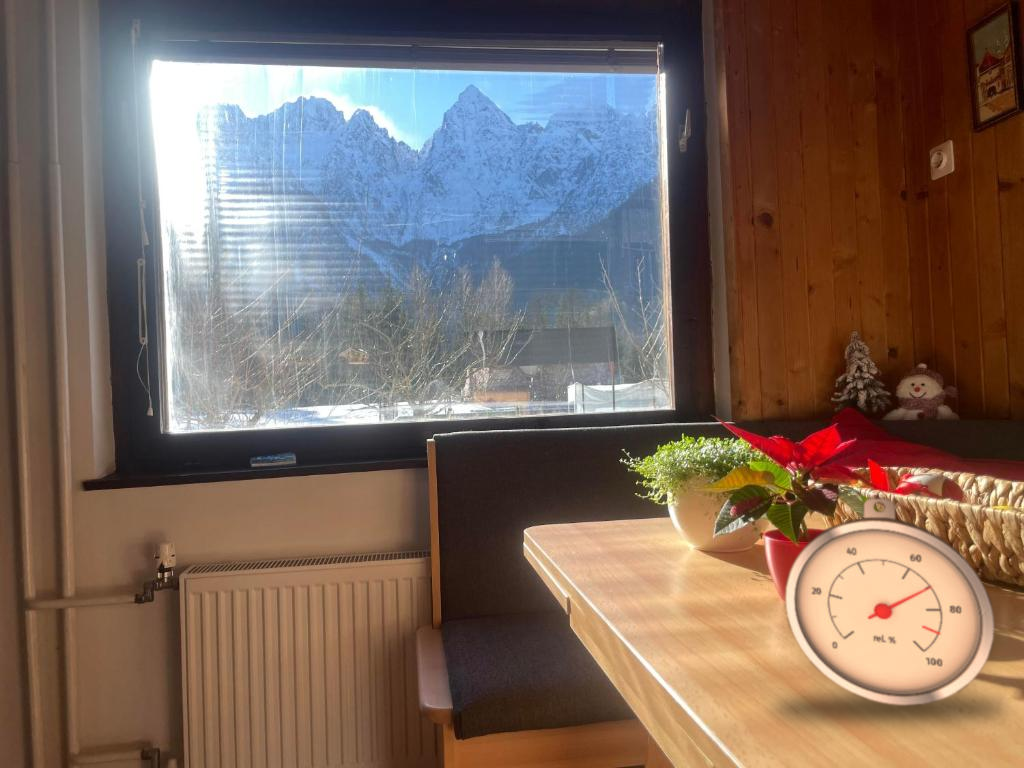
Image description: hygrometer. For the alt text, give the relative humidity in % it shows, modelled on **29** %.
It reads **70** %
